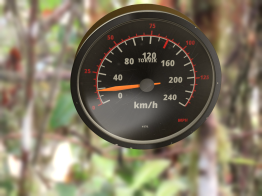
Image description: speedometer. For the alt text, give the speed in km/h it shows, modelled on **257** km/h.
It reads **20** km/h
